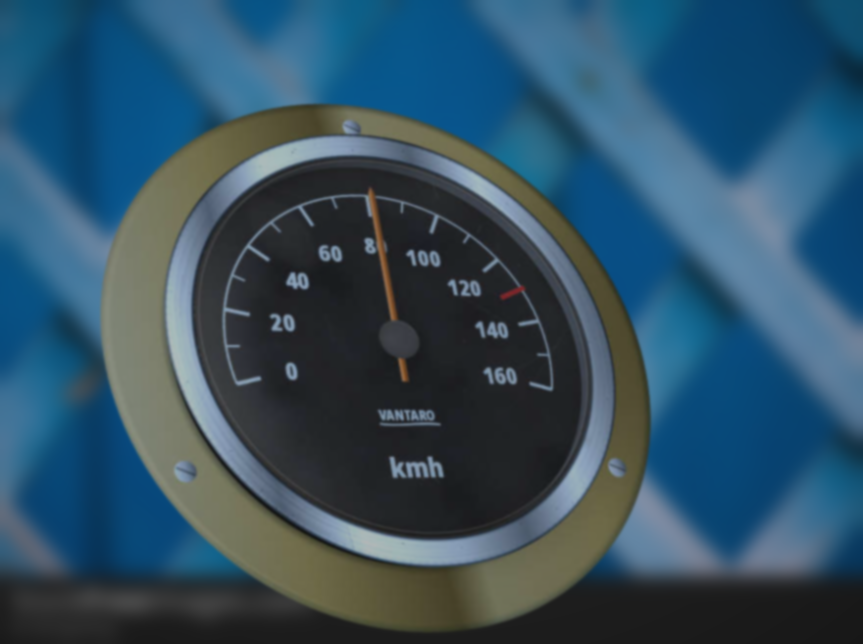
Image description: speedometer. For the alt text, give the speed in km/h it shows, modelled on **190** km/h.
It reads **80** km/h
